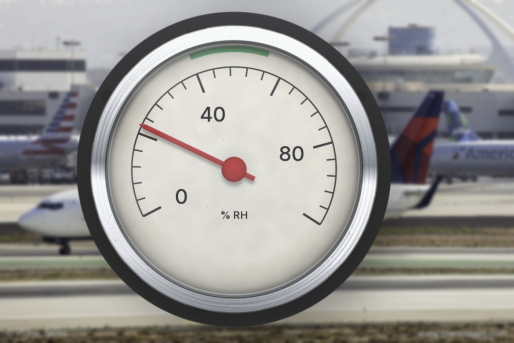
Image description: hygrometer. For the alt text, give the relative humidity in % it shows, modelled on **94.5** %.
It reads **22** %
